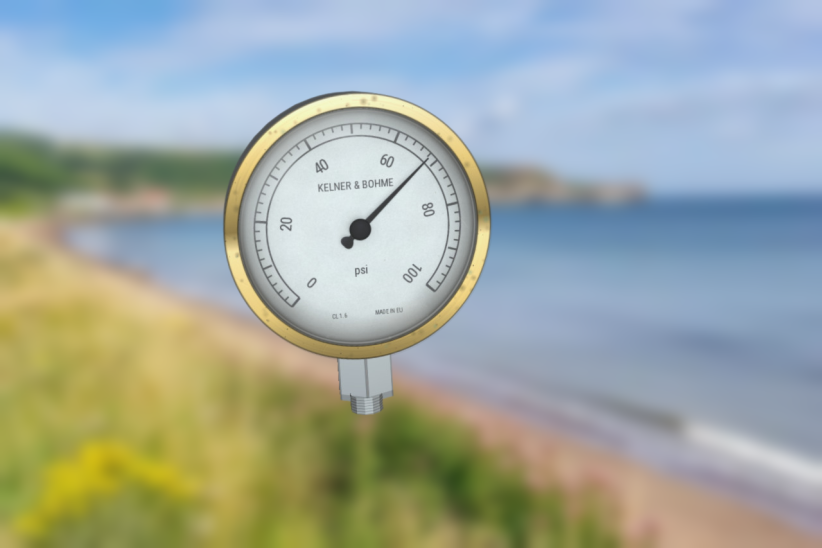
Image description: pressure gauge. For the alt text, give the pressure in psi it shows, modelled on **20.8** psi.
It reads **68** psi
